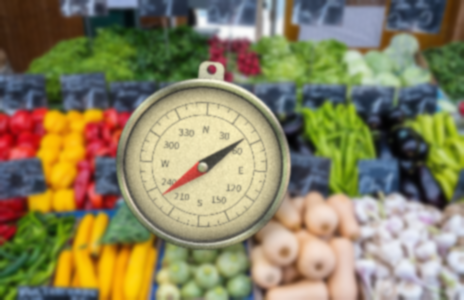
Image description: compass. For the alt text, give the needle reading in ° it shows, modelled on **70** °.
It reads **230** °
